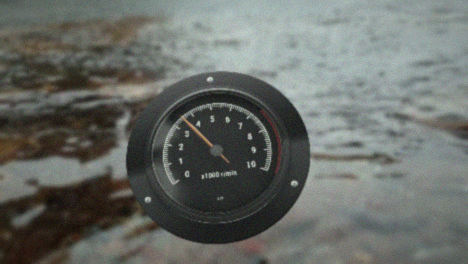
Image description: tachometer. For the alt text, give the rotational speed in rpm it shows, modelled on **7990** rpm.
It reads **3500** rpm
